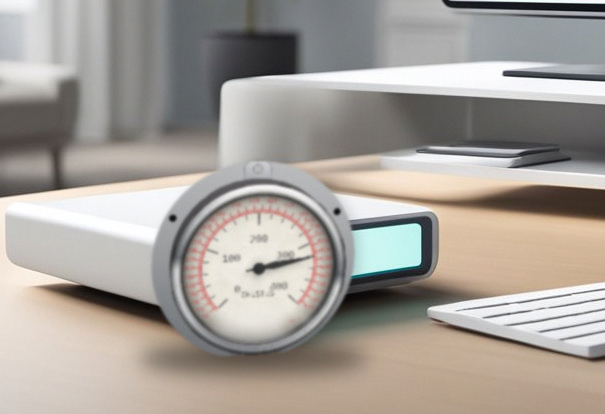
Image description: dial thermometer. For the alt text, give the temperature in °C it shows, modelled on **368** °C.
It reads **320** °C
